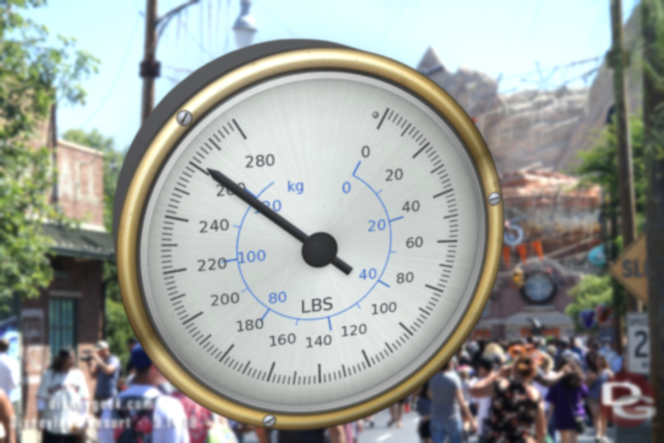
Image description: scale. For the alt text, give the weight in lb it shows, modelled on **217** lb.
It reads **262** lb
